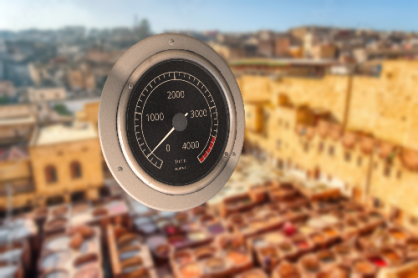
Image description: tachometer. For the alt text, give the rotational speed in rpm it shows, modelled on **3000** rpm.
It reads **300** rpm
